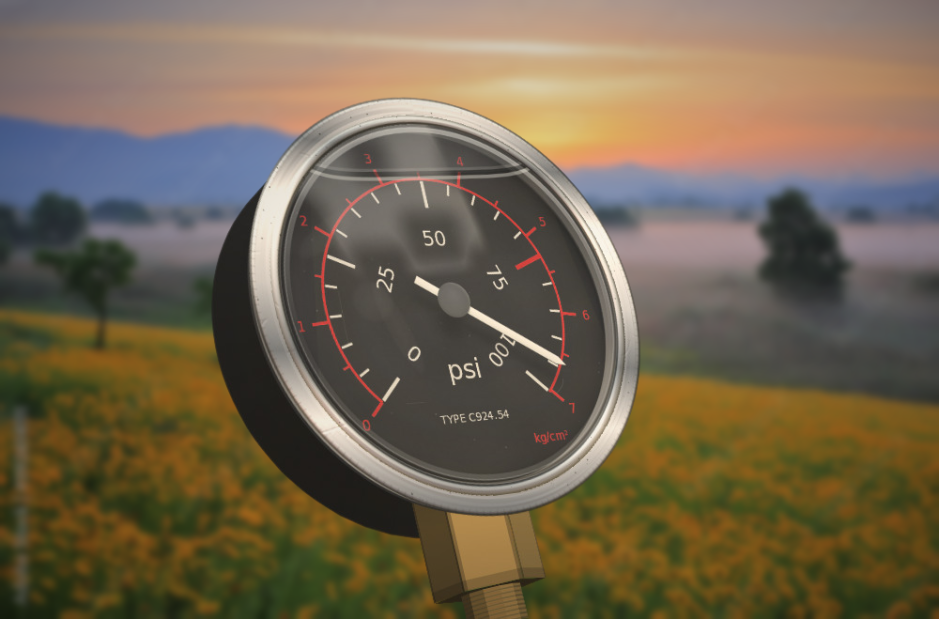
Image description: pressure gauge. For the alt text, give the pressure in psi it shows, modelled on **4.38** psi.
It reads **95** psi
